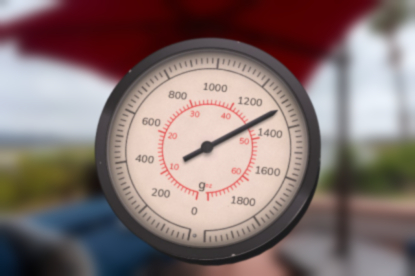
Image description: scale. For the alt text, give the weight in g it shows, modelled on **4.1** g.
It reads **1320** g
